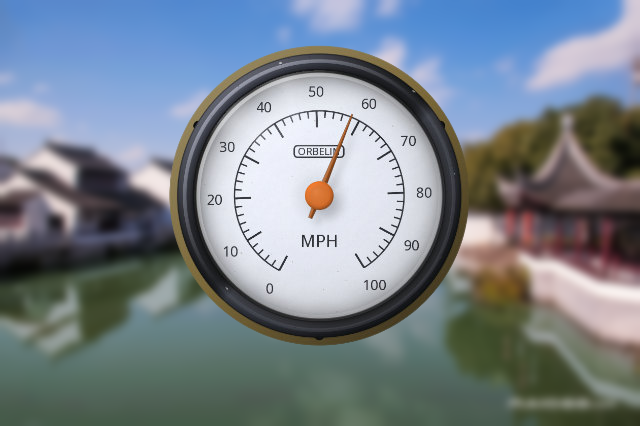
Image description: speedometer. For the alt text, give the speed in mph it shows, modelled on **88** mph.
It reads **58** mph
